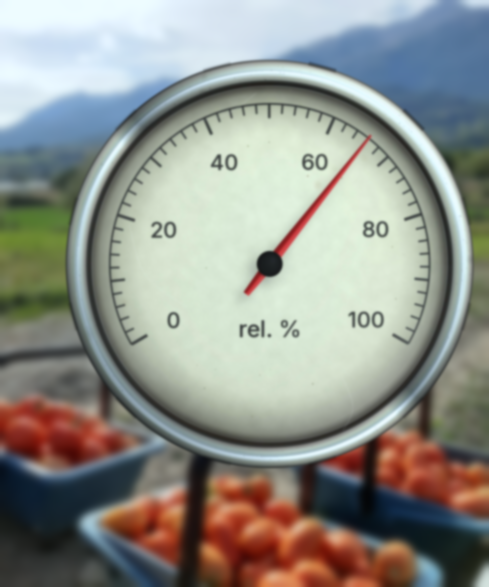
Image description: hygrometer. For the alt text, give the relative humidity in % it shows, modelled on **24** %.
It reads **66** %
